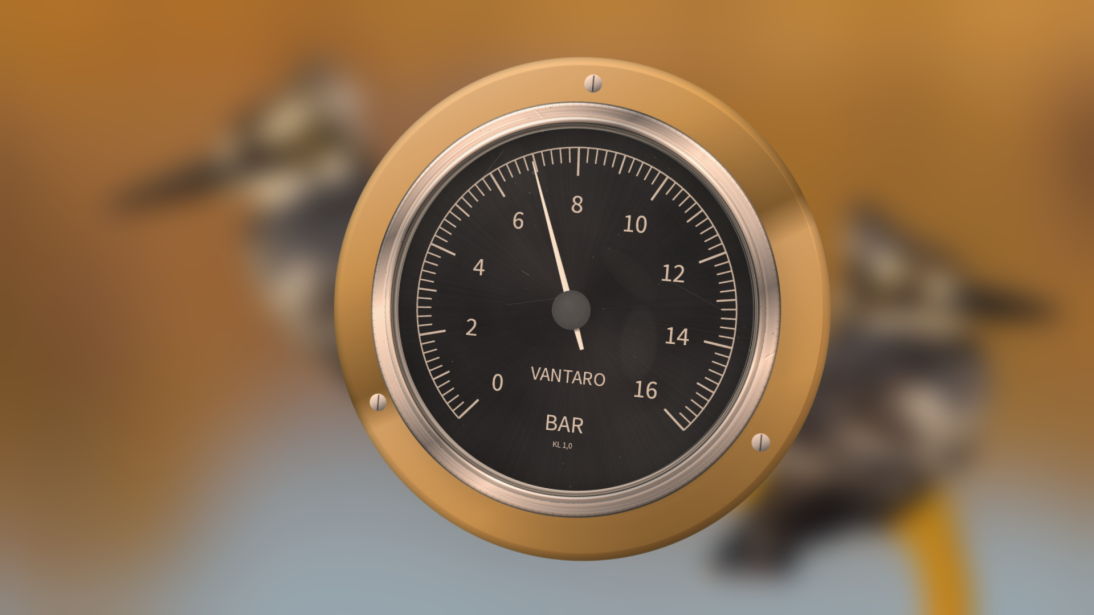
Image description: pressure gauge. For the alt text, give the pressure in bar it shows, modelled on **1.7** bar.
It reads **7** bar
